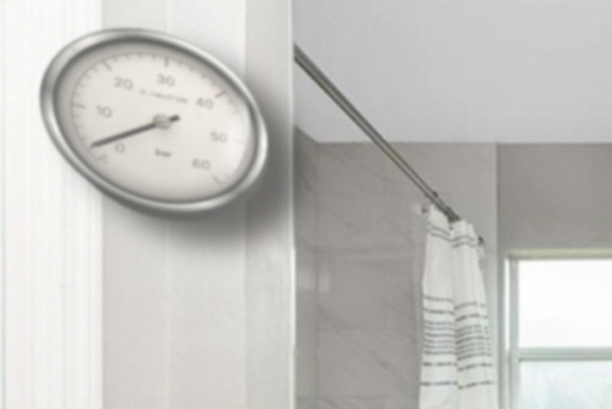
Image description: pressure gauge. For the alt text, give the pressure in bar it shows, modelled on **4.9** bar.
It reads **2** bar
